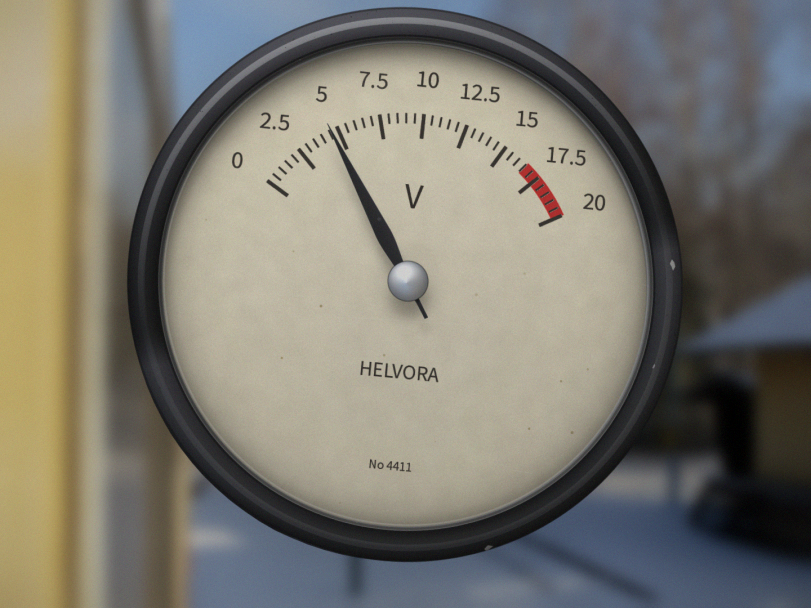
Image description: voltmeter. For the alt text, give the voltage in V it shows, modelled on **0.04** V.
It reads **4.5** V
